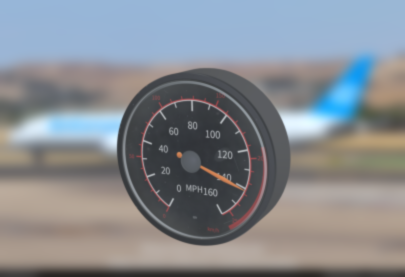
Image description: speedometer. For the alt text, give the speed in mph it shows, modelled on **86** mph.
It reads **140** mph
